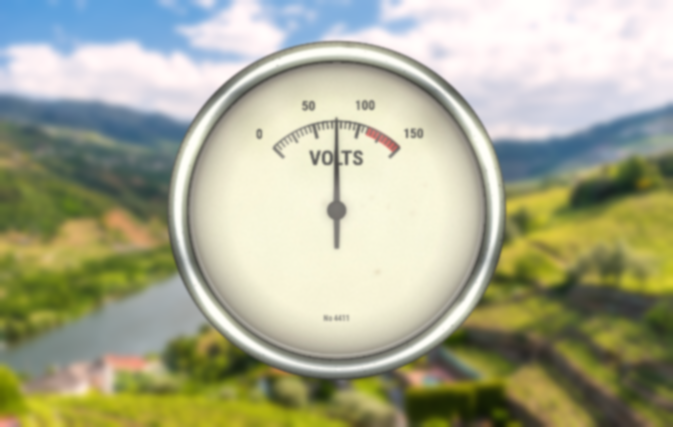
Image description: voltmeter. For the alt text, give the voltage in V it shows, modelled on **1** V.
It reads **75** V
